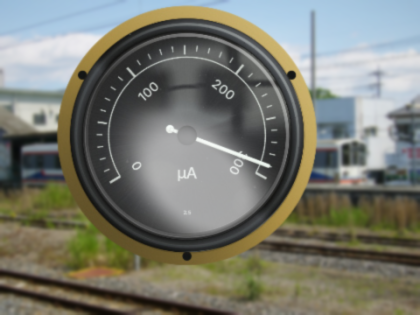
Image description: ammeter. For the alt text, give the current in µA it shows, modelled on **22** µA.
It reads **290** µA
